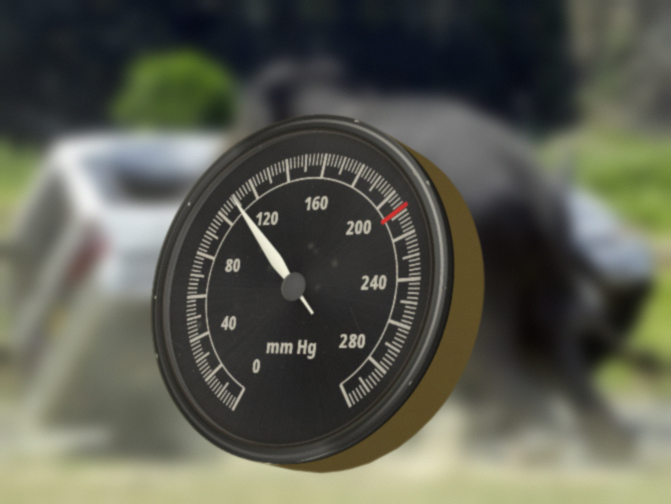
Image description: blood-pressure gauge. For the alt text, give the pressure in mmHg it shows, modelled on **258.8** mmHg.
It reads **110** mmHg
